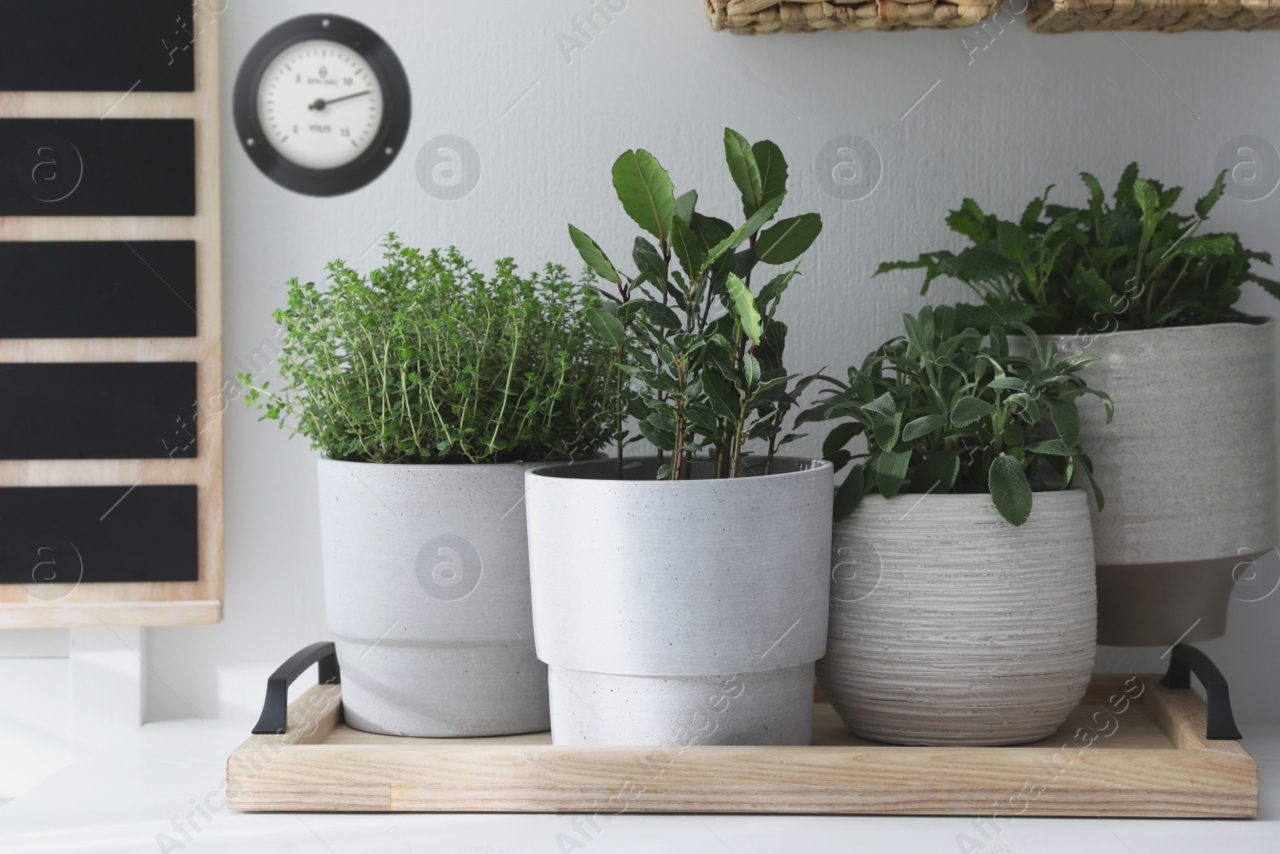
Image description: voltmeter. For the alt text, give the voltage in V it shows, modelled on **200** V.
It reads **11.5** V
